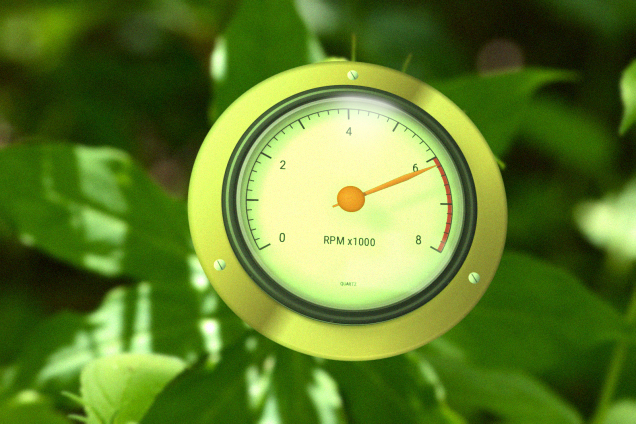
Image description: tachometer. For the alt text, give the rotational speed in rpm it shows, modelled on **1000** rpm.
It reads **6200** rpm
